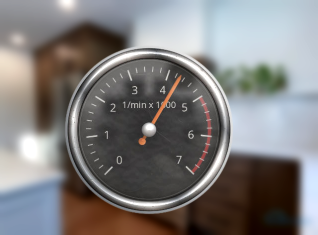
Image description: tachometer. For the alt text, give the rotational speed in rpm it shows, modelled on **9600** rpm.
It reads **4300** rpm
